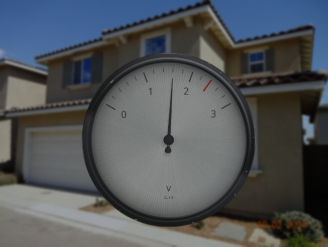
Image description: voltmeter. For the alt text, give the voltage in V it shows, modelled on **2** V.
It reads **1.6** V
